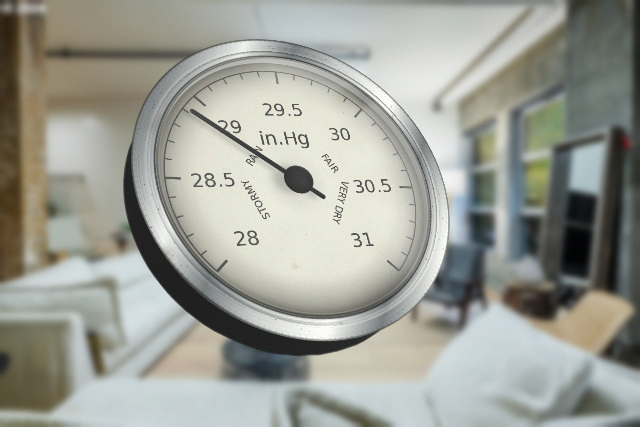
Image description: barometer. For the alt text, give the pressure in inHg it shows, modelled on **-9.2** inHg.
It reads **28.9** inHg
